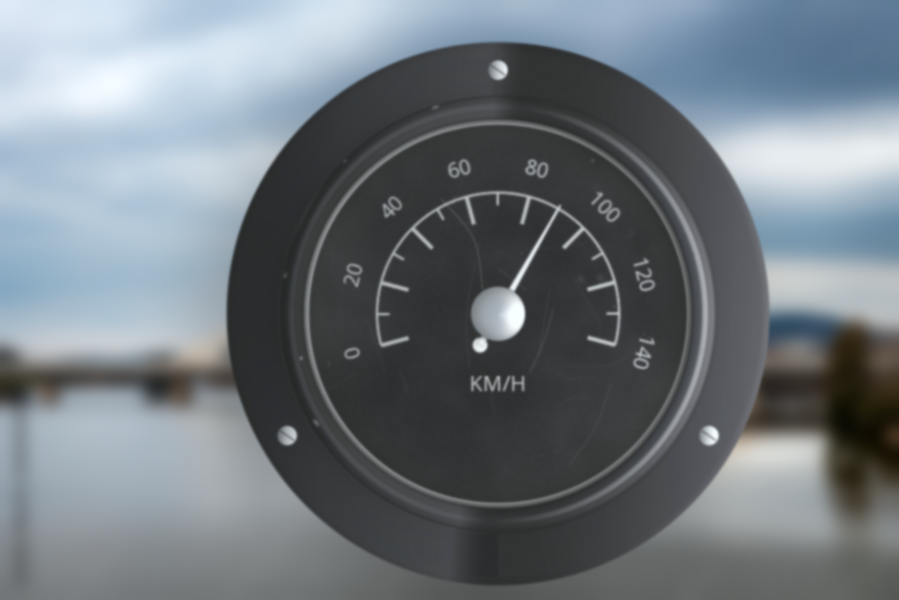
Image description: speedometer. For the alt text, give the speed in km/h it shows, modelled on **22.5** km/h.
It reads **90** km/h
